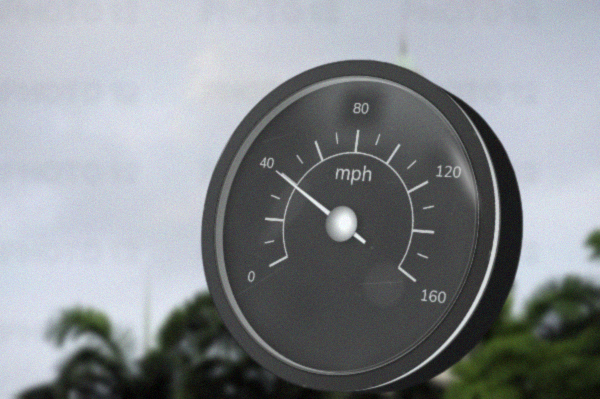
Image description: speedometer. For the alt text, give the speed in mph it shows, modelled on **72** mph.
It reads **40** mph
